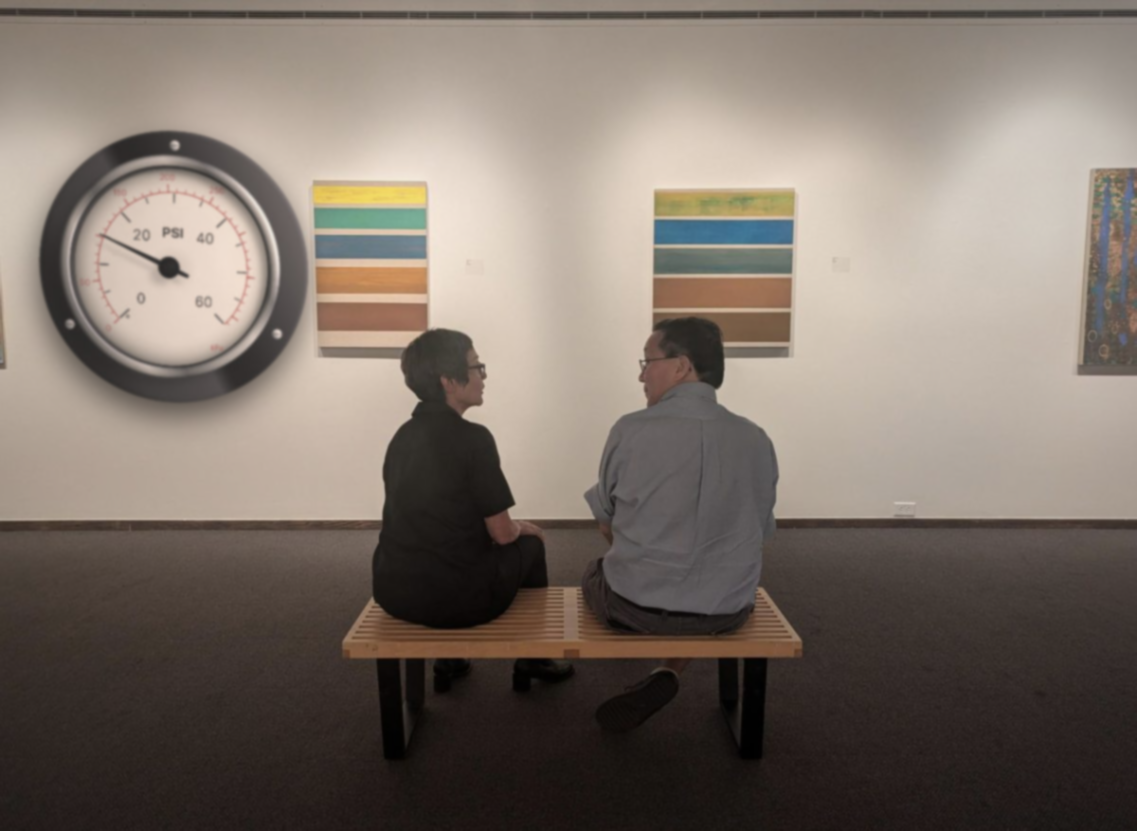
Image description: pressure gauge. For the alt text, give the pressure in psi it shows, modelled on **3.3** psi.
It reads **15** psi
